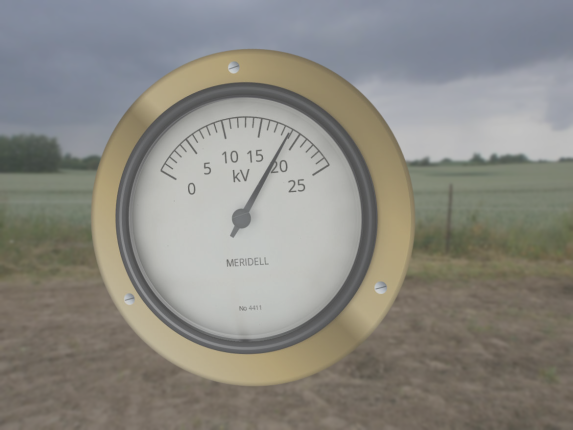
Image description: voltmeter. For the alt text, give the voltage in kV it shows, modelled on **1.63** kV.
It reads **19** kV
